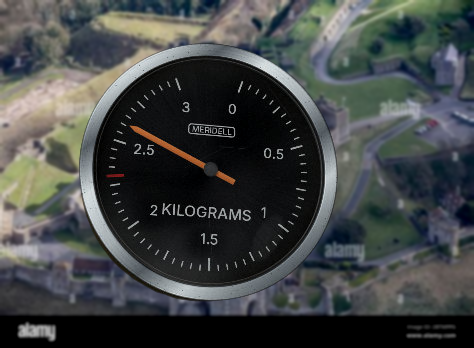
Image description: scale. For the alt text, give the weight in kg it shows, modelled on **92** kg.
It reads **2.6** kg
